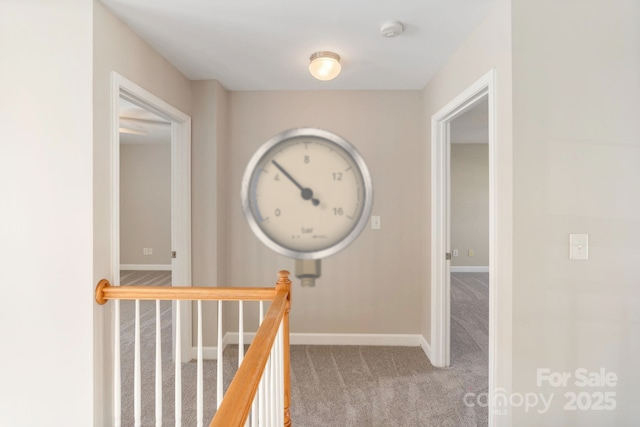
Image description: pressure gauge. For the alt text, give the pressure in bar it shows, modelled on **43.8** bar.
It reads **5** bar
